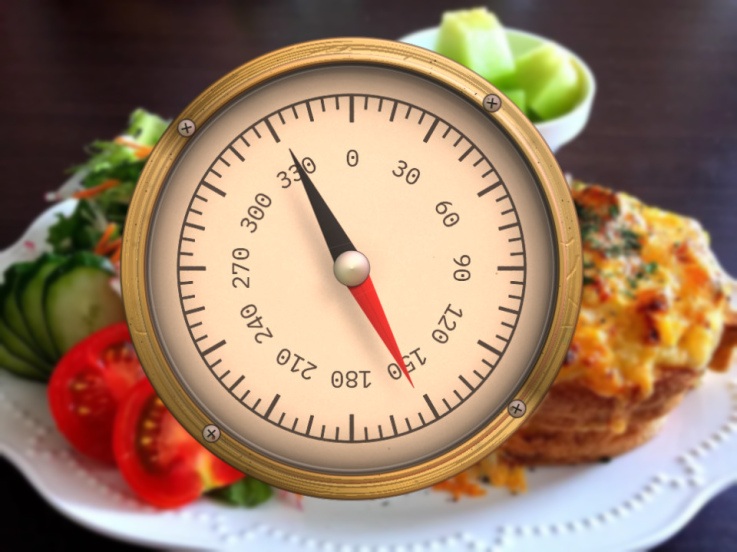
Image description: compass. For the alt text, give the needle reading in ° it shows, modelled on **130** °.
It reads **152.5** °
